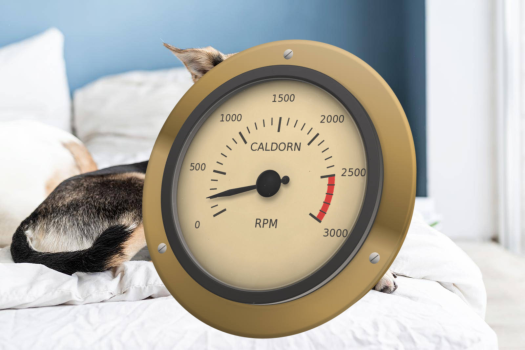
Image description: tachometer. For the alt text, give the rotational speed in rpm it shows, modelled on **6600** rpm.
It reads **200** rpm
